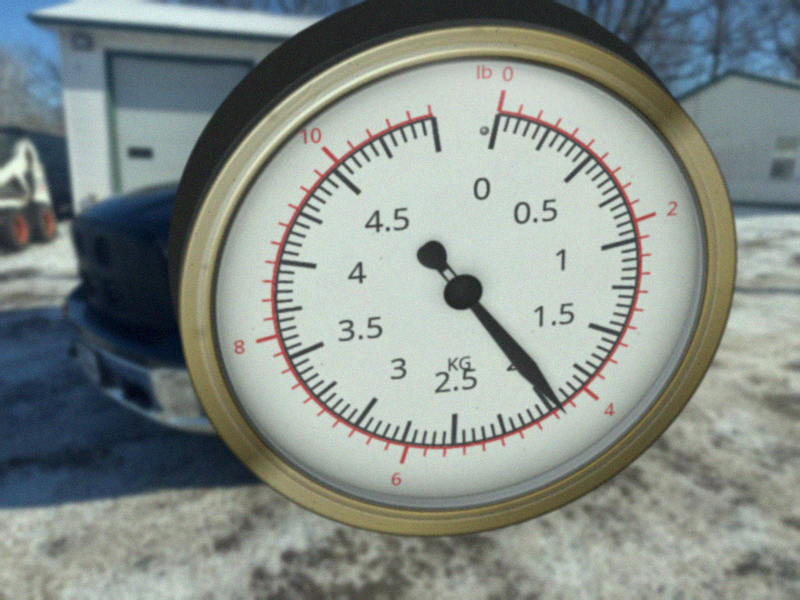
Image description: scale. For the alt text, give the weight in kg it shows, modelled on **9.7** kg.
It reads **1.95** kg
